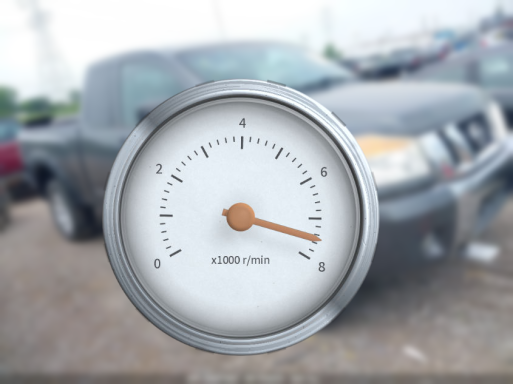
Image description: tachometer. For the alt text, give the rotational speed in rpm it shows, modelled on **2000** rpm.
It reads **7500** rpm
